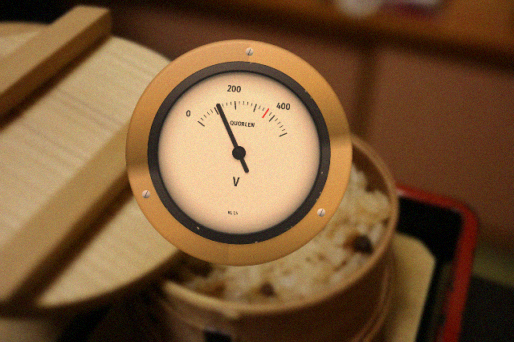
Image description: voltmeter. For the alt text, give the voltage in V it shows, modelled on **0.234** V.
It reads **120** V
